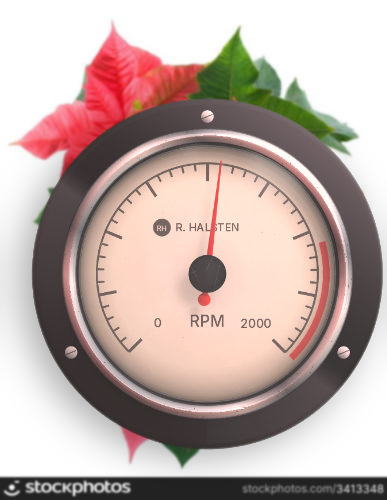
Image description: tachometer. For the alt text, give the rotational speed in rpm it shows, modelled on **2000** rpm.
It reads **1050** rpm
